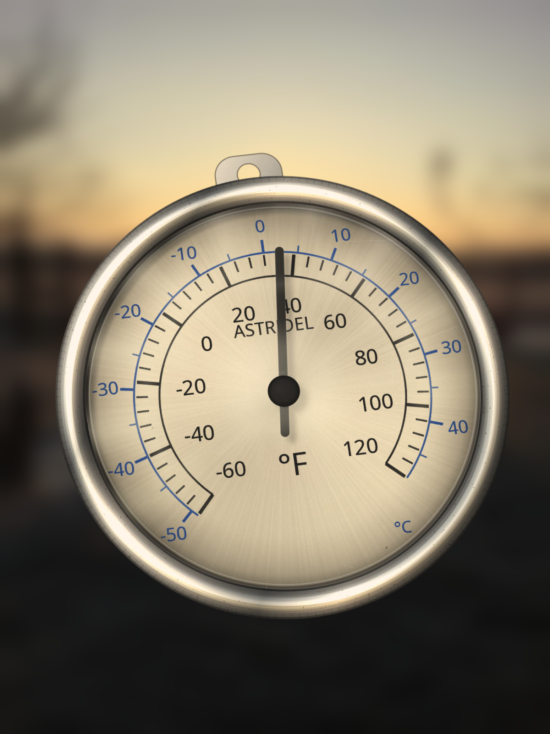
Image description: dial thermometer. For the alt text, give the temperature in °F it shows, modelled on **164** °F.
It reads **36** °F
